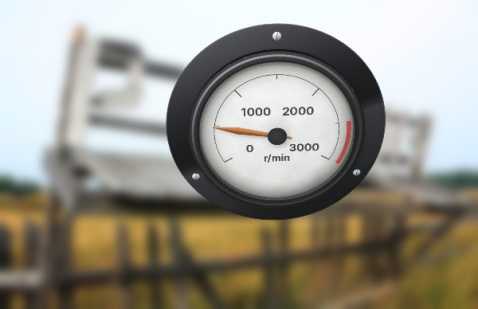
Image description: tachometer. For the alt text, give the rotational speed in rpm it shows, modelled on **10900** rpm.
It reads **500** rpm
